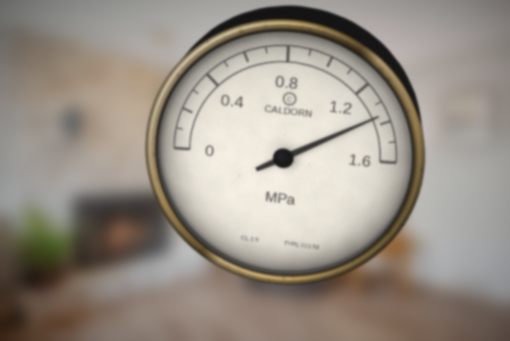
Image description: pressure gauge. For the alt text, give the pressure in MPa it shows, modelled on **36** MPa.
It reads **1.35** MPa
